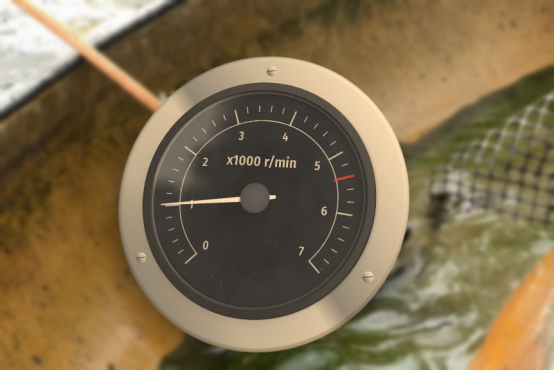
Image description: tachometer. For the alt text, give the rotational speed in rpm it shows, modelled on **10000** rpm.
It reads **1000** rpm
